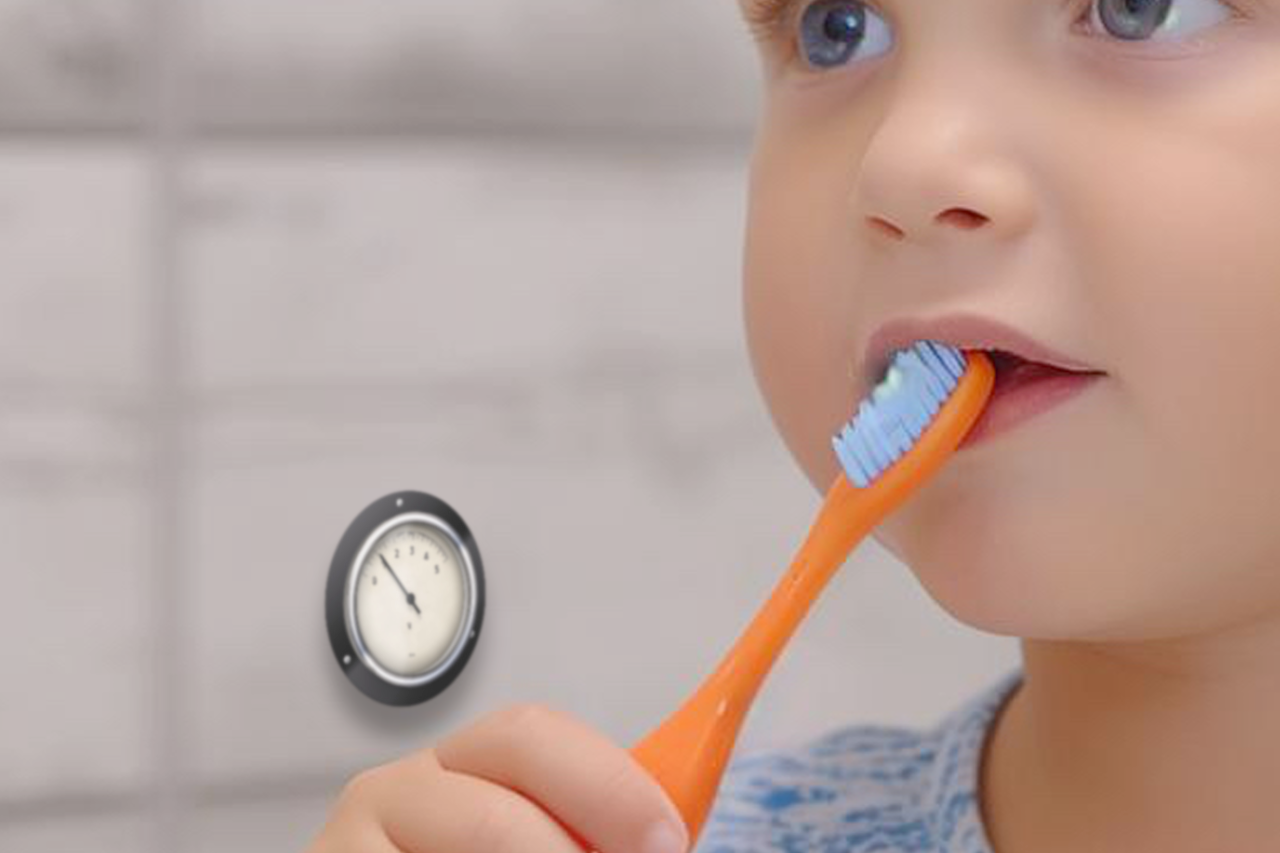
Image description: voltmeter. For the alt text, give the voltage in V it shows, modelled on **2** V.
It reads **1** V
